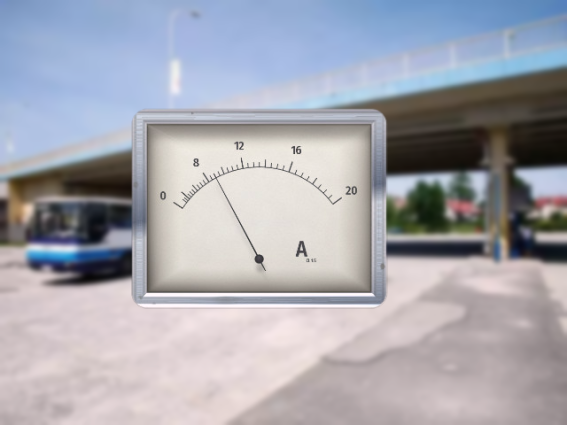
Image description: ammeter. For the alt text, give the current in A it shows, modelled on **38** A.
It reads **9** A
